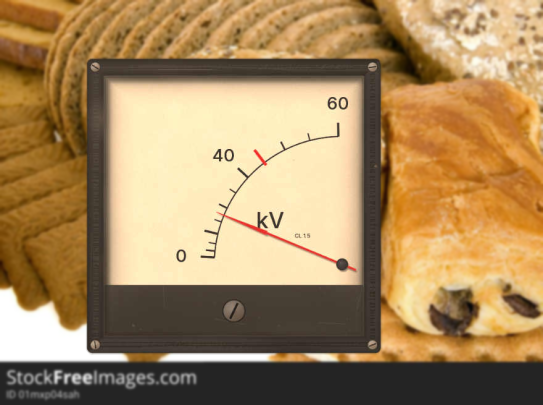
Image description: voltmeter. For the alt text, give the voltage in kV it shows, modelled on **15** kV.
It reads **27.5** kV
